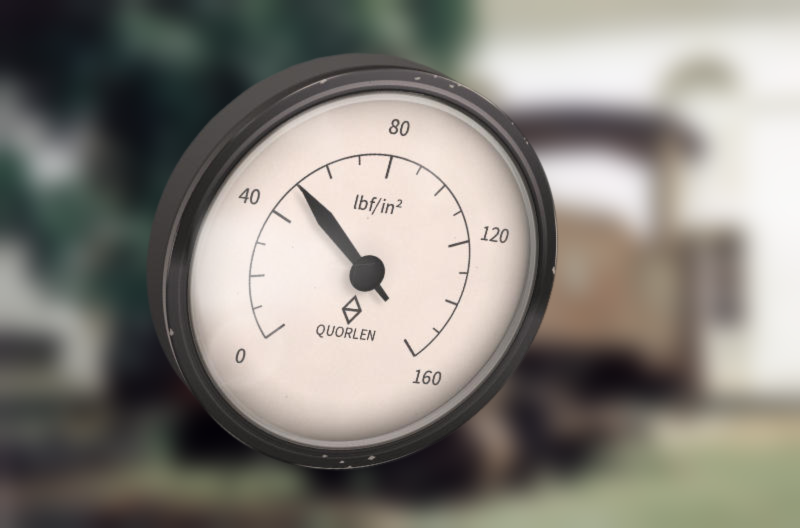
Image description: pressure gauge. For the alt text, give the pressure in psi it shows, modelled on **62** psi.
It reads **50** psi
